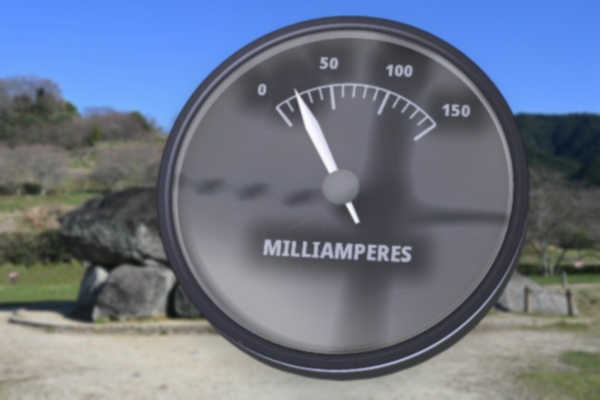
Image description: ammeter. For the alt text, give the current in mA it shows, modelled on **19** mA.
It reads **20** mA
